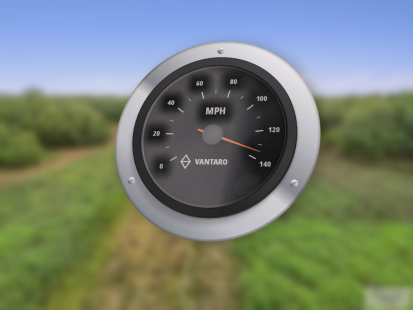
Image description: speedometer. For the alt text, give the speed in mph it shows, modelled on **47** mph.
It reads **135** mph
